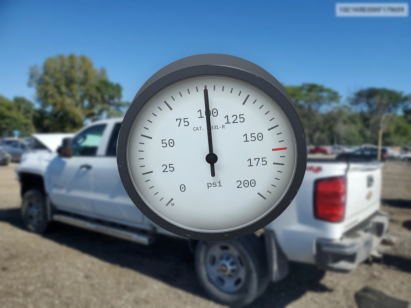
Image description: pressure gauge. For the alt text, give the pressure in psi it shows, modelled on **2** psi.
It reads **100** psi
